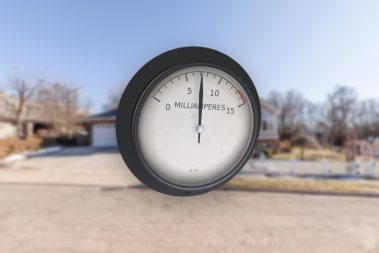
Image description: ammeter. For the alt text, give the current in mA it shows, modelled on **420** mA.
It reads **7** mA
